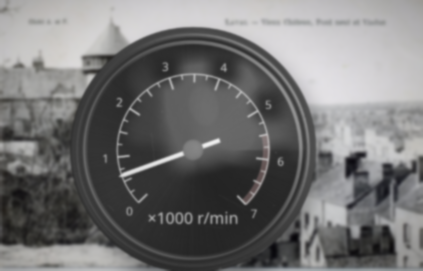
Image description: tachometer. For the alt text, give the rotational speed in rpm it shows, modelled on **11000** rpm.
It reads **625** rpm
